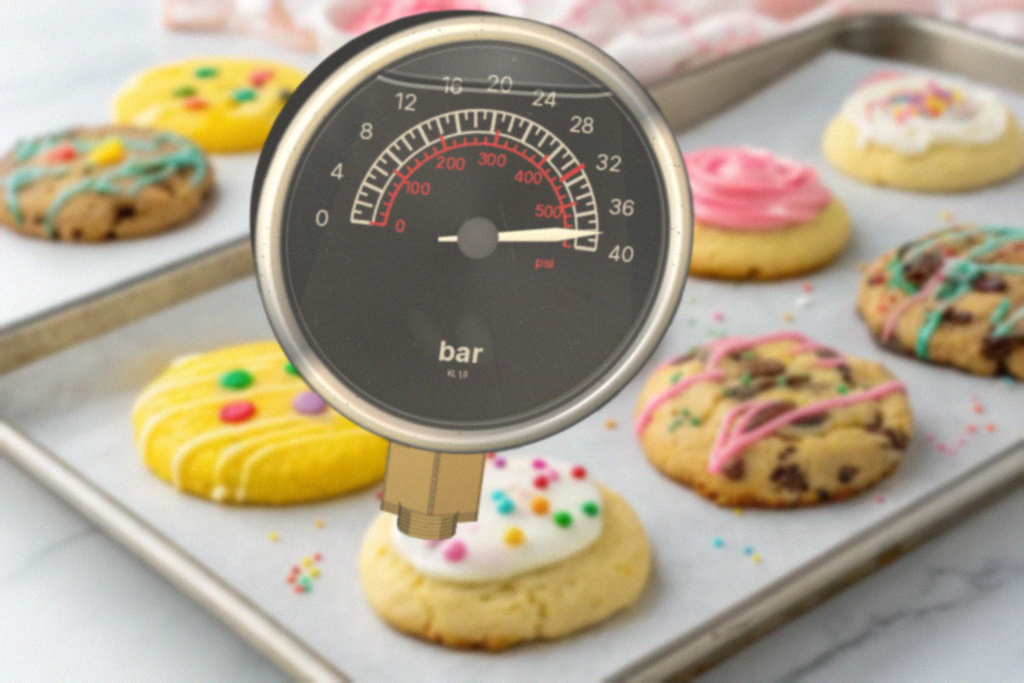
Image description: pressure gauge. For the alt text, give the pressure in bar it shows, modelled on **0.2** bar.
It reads **38** bar
